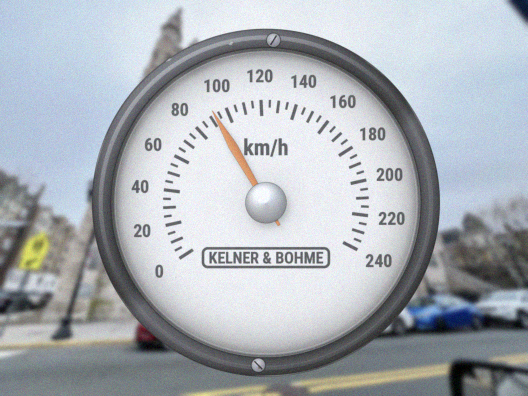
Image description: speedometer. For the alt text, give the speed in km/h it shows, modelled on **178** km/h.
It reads **92.5** km/h
